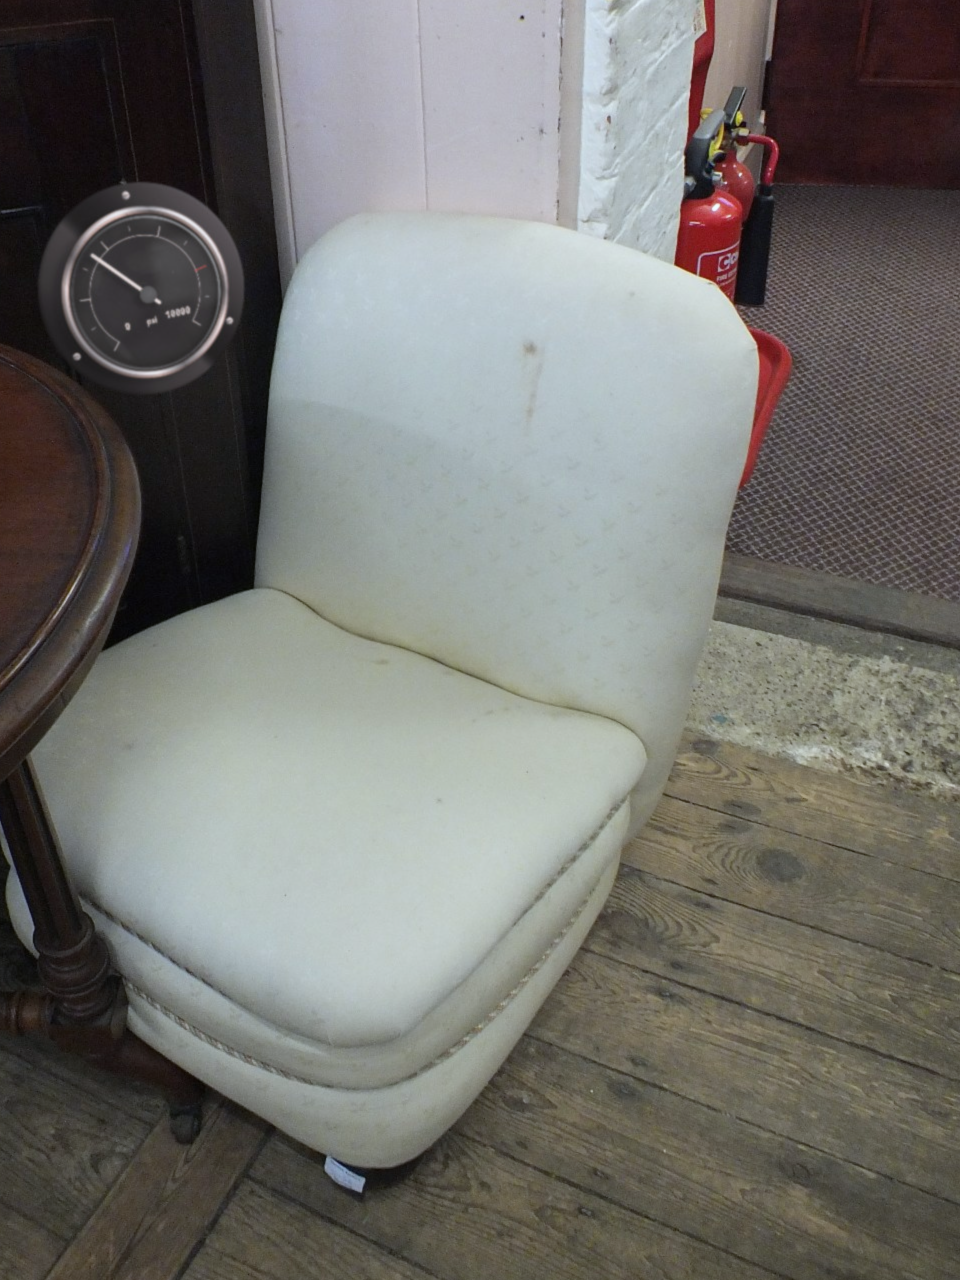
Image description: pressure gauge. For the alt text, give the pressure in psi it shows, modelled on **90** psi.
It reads **3500** psi
